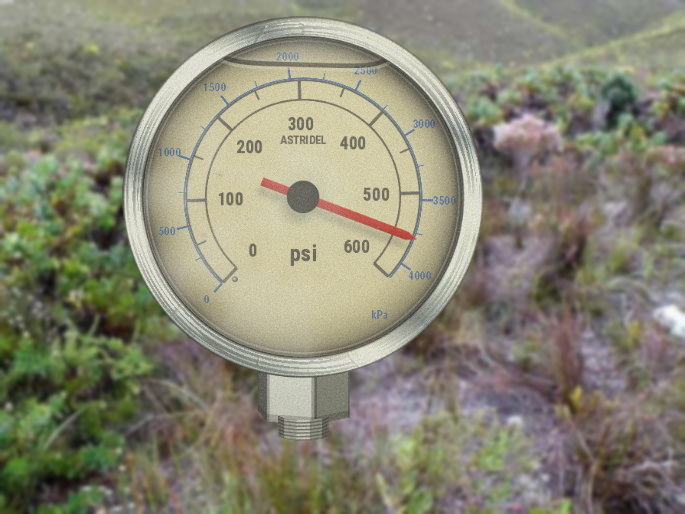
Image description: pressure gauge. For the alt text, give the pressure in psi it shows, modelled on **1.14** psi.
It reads **550** psi
